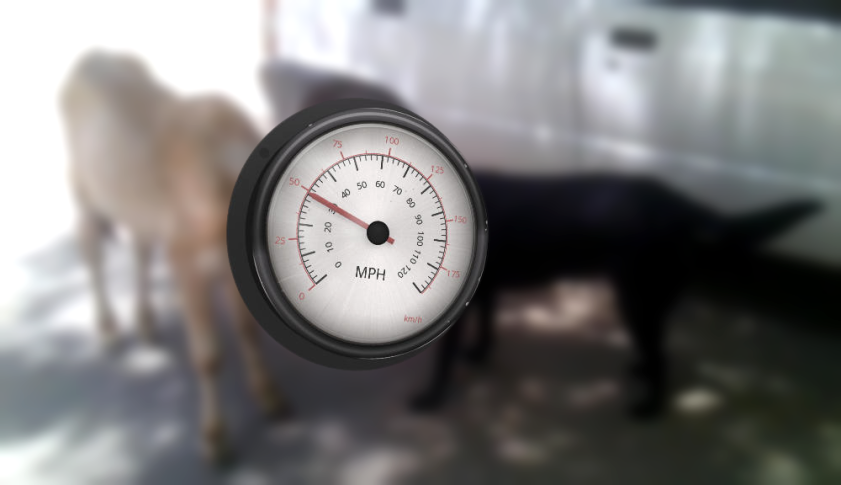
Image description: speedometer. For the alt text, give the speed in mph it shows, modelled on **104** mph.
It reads **30** mph
